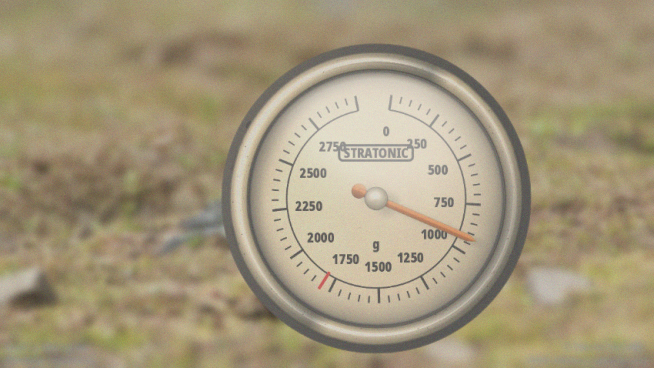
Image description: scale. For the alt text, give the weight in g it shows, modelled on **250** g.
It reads **925** g
